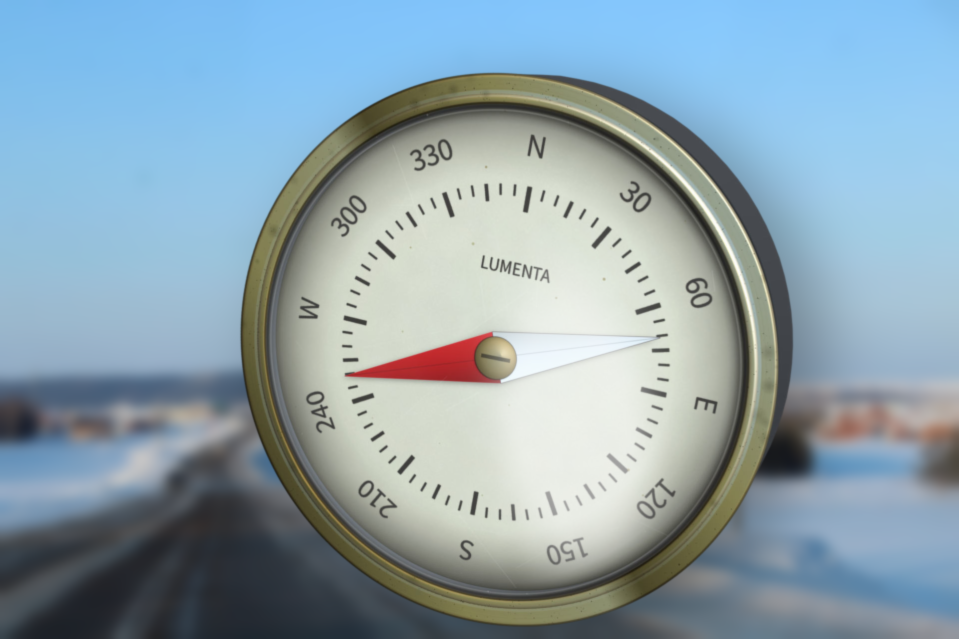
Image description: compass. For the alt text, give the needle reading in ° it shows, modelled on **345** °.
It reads **250** °
